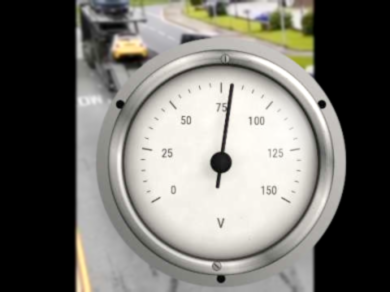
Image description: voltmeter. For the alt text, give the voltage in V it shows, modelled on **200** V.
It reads **80** V
